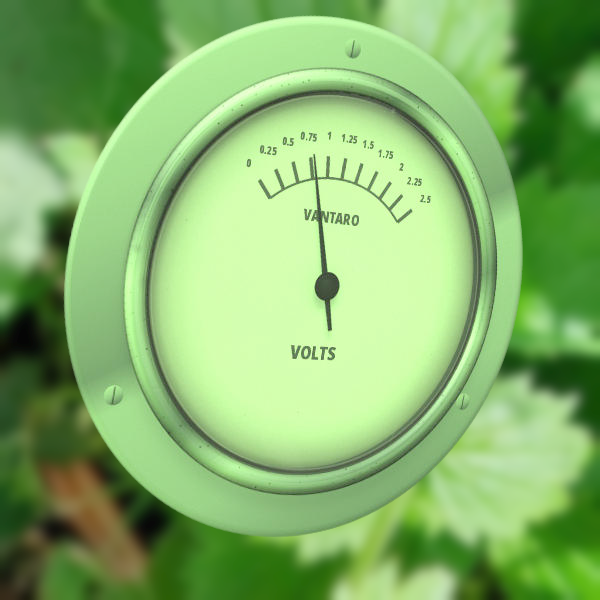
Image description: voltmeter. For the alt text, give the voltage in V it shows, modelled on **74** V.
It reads **0.75** V
